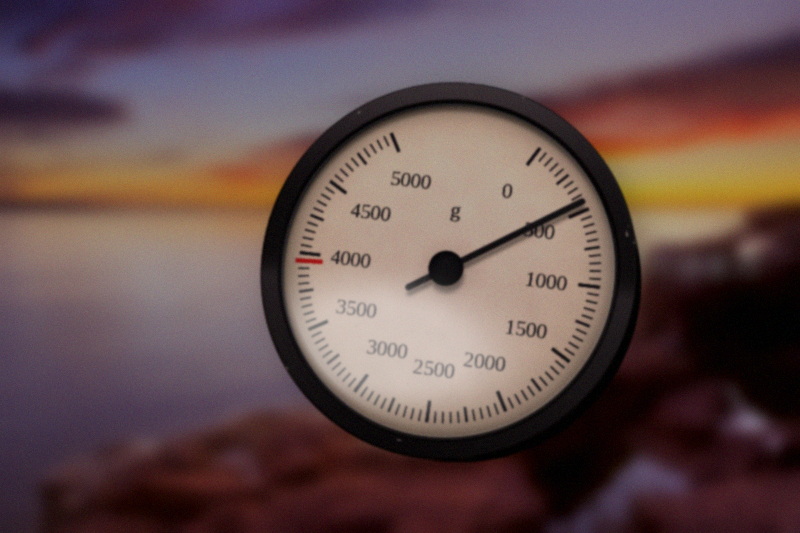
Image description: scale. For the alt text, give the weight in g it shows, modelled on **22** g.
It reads **450** g
